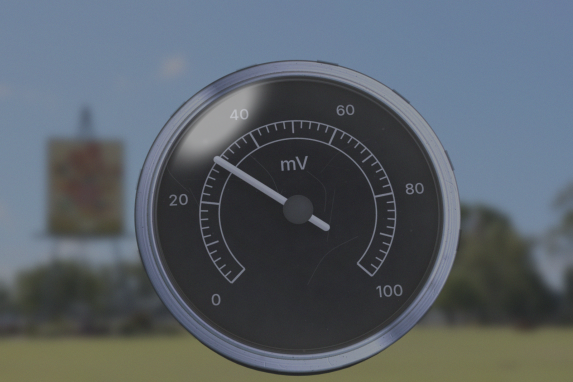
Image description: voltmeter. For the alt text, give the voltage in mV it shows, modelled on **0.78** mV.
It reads **30** mV
